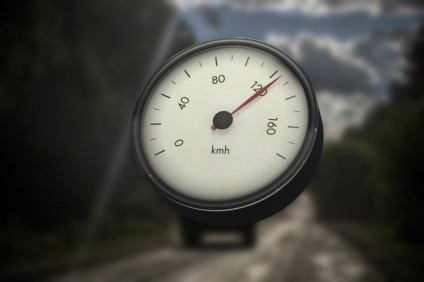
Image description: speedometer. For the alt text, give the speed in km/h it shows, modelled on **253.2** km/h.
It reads **125** km/h
